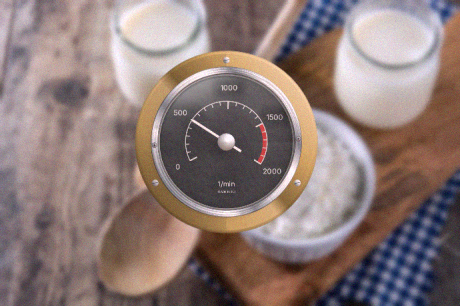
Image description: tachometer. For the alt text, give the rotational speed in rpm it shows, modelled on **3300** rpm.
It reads **500** rpm
